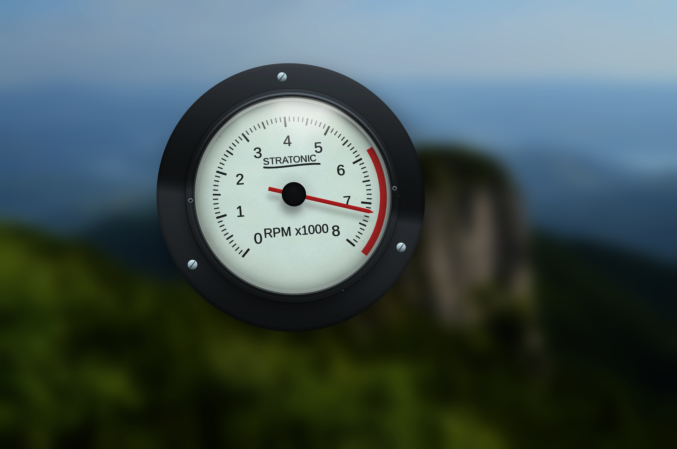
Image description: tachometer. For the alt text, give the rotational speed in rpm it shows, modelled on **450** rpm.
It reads **7200** rpm
